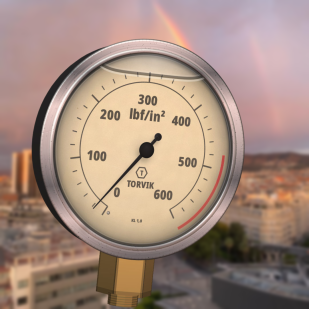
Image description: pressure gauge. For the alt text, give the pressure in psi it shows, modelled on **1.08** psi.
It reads **20** psi
